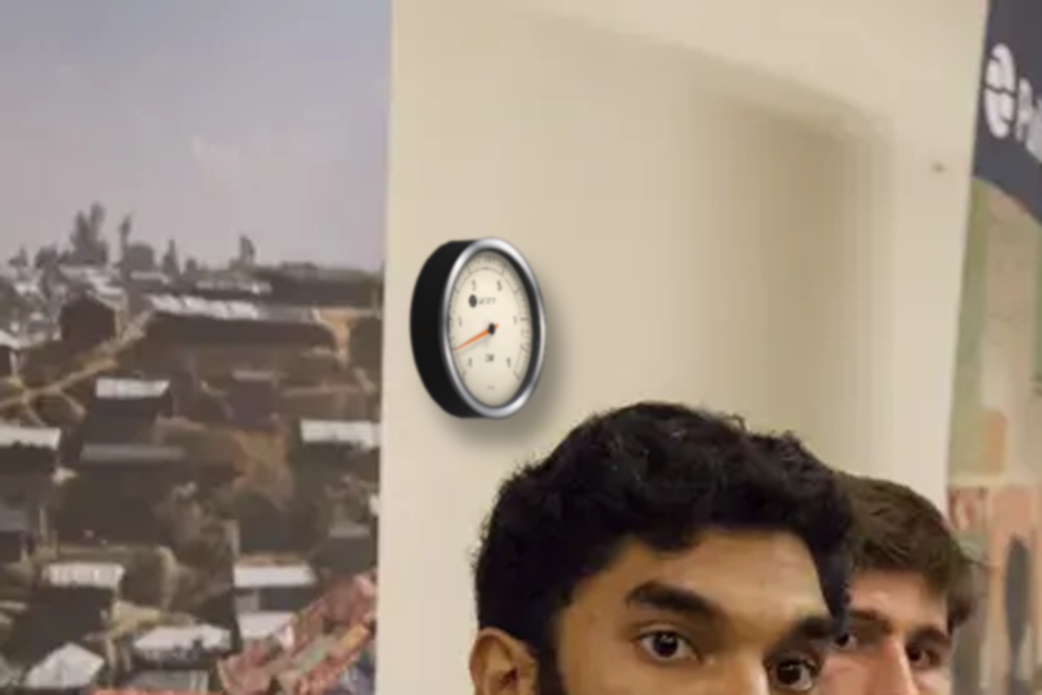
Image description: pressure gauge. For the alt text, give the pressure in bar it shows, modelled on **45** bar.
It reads **0** bar
